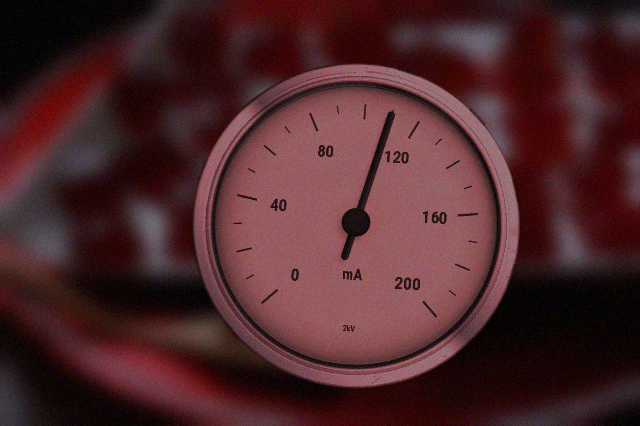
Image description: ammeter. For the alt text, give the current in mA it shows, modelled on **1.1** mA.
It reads **110** mA
